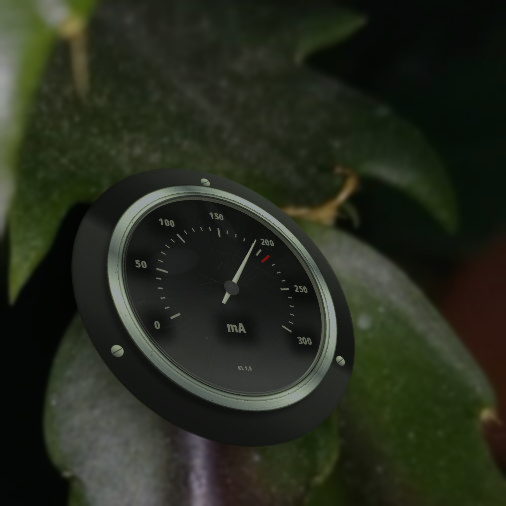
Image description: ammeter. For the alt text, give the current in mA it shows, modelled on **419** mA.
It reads **190** mA
